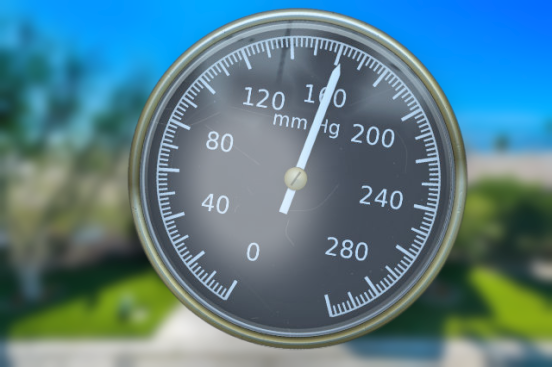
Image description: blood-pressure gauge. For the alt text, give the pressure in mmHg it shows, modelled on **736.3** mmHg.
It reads **162** mmHg
